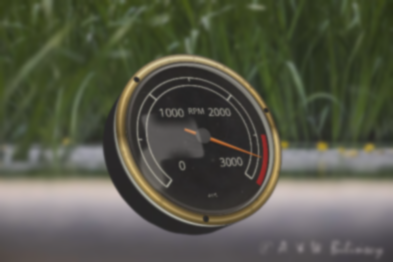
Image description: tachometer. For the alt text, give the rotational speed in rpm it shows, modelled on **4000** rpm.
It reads **2750** rpm
